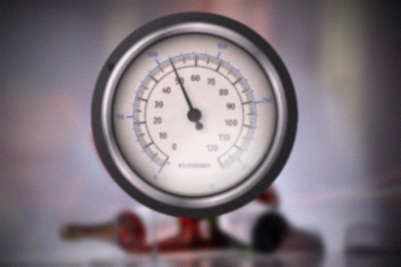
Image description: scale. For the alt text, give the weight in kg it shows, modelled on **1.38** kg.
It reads **50** kg
